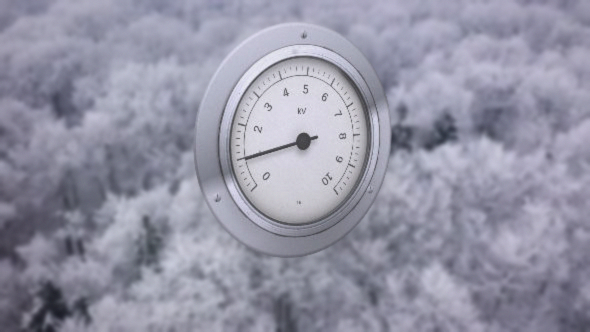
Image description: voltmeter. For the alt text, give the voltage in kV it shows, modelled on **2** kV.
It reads **1** kV
